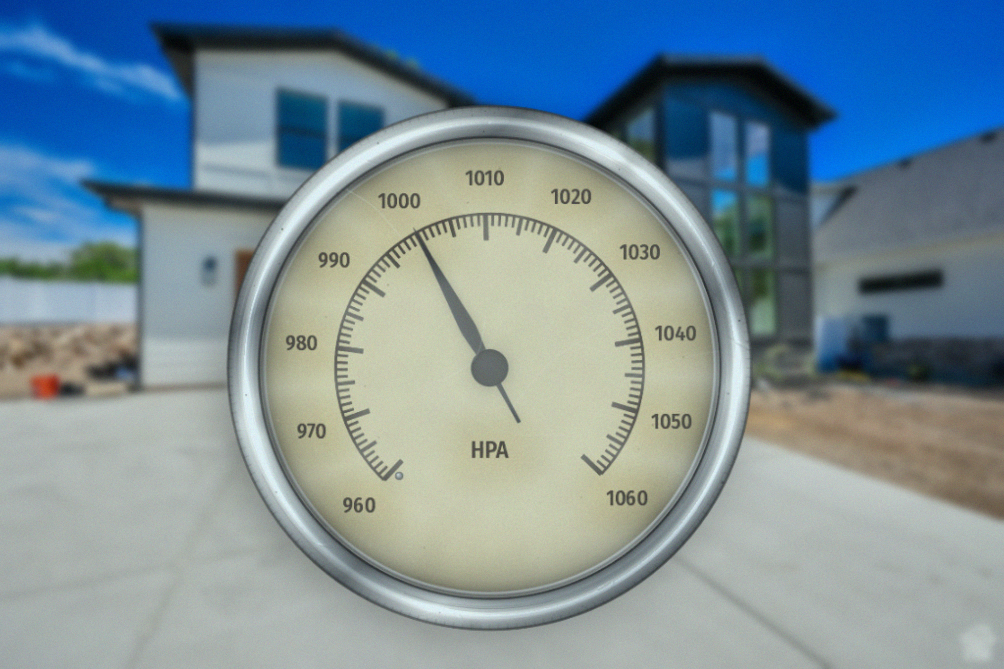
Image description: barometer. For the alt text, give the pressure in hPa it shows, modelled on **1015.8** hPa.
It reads **1000** hPa
